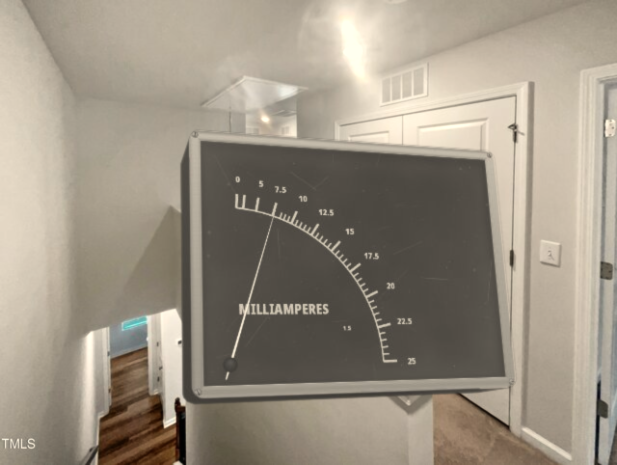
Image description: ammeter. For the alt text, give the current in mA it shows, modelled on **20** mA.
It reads **7.5** mA
